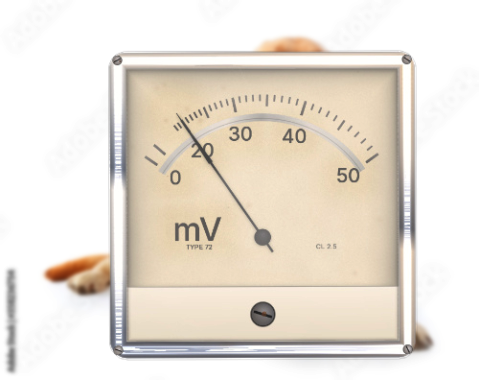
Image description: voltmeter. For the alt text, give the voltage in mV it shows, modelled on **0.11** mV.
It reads **20** mV
